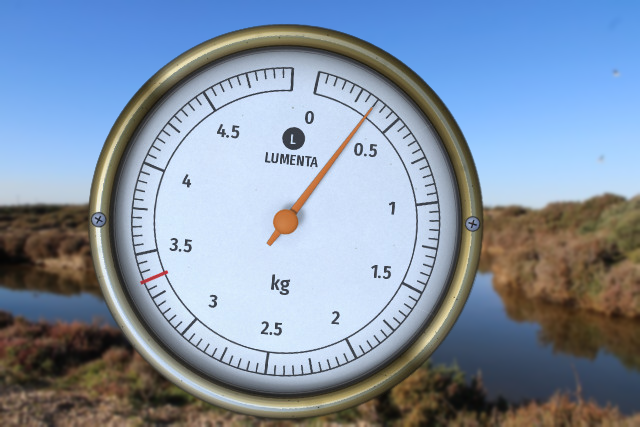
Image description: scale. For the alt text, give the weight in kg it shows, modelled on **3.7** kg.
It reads **0.35** kg
